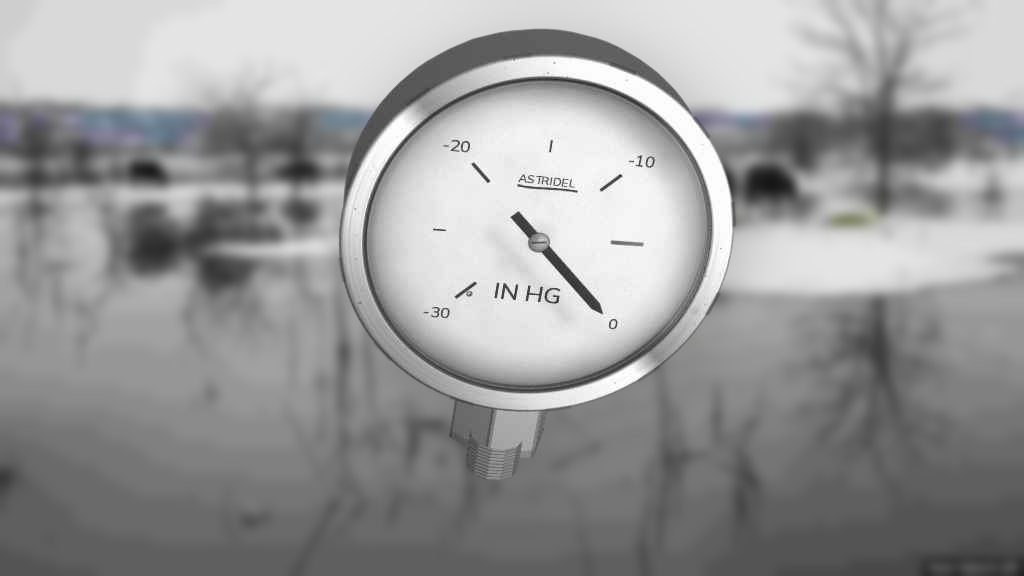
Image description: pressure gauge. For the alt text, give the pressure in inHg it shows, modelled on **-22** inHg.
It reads **0** inHg
